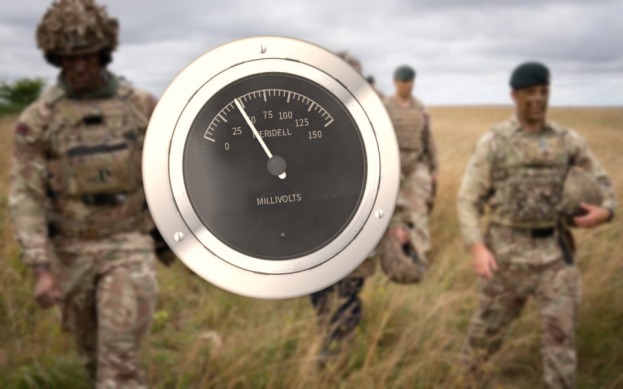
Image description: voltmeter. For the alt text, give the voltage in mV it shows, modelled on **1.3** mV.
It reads **45** mV
